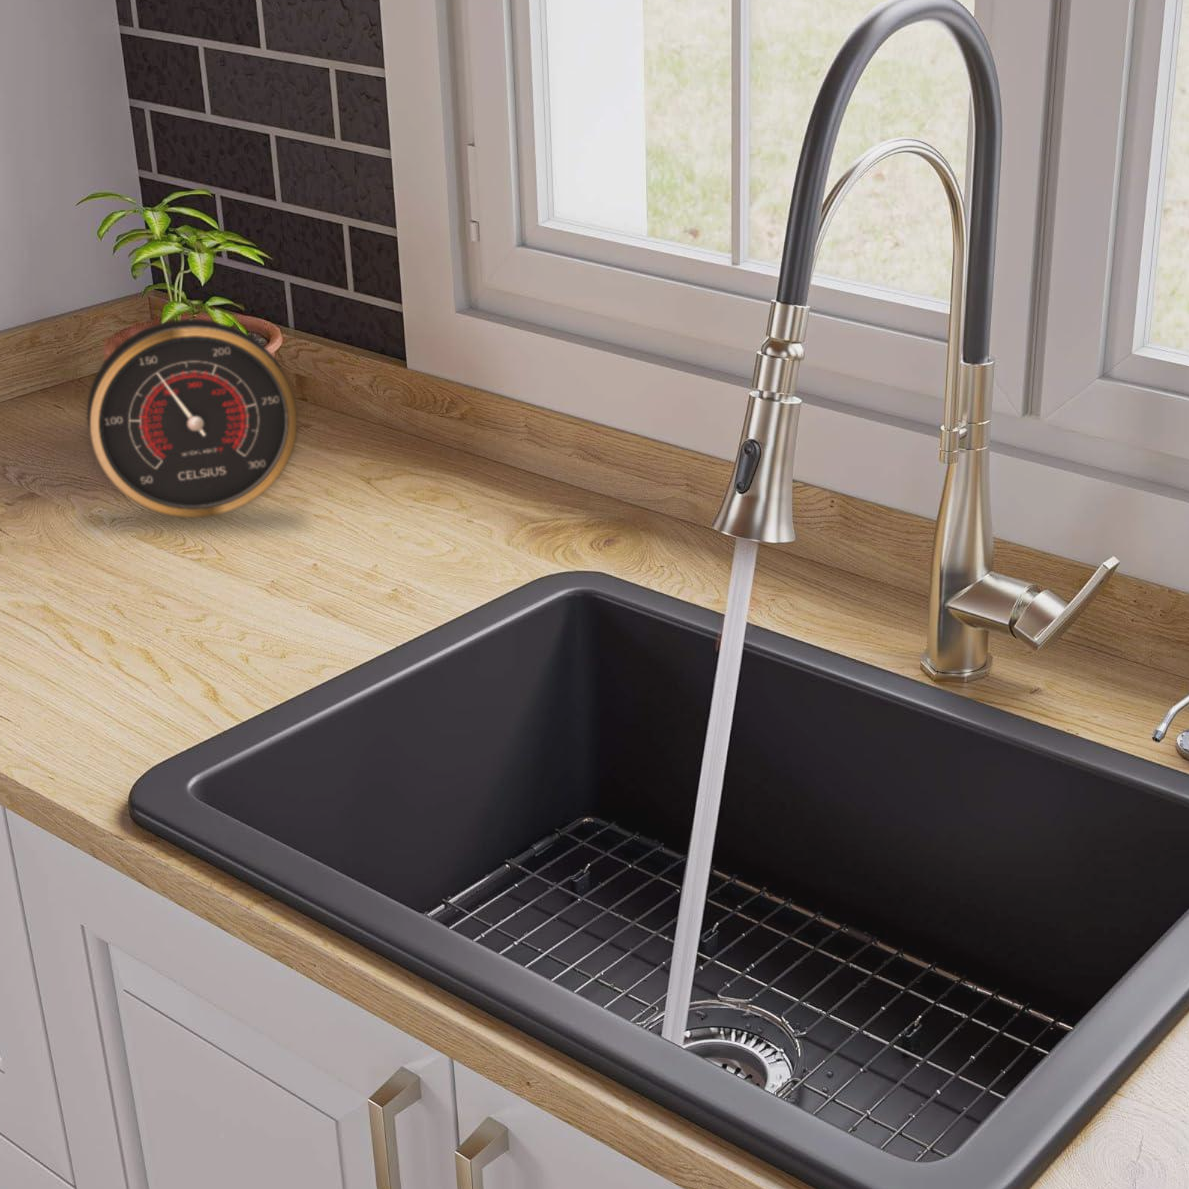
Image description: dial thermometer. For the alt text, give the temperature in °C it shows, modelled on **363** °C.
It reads **150** °C
